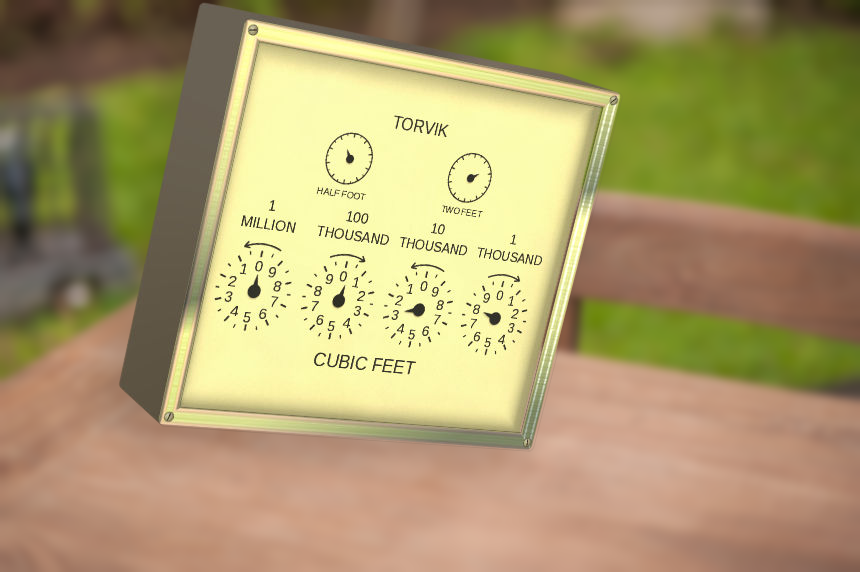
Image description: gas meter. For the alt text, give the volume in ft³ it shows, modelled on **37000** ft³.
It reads **2800** ft³
